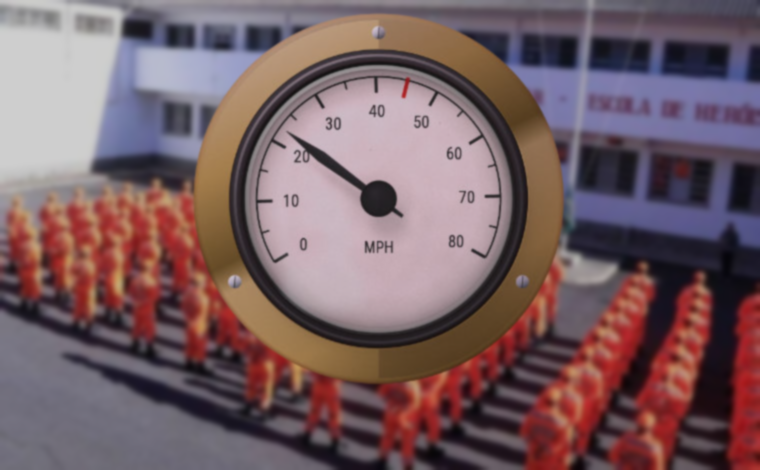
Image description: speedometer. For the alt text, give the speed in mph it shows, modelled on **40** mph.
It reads **22.5** mph
